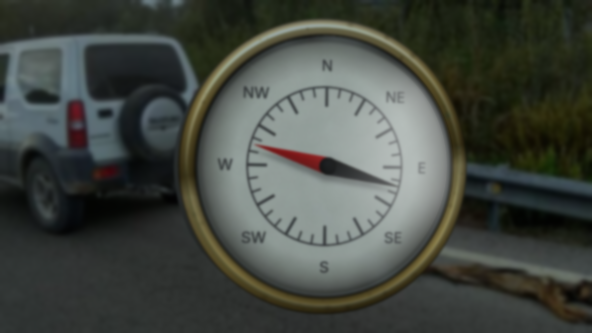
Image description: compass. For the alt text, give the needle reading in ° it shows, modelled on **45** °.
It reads **285** °
